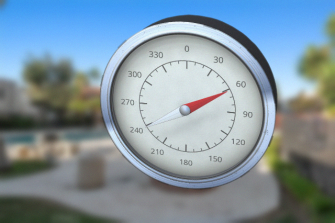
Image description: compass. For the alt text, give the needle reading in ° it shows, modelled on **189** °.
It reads **60** °
